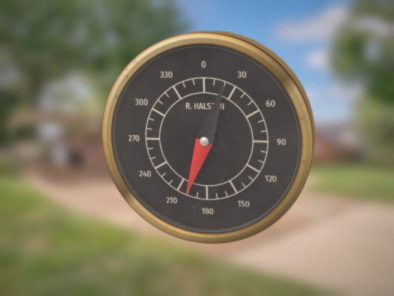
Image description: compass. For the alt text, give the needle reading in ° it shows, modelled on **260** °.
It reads **200** °
